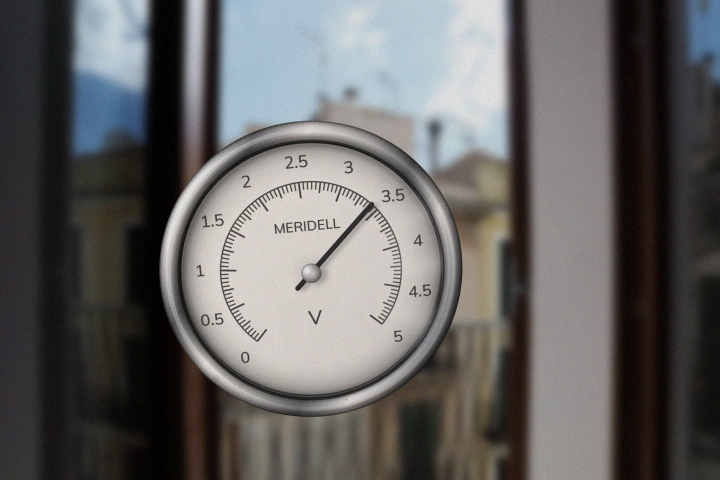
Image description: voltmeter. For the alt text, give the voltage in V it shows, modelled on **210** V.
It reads **3.4** V
